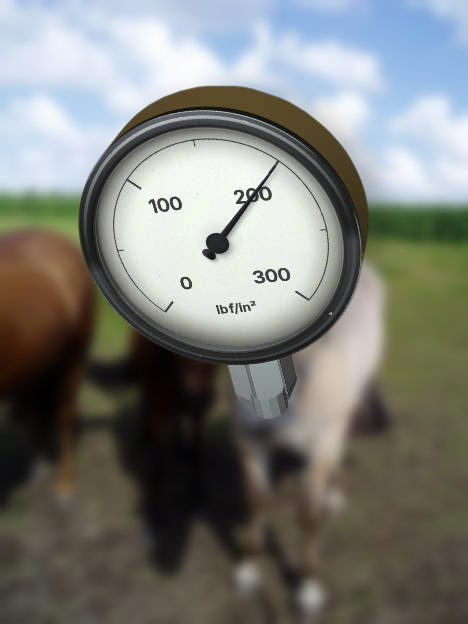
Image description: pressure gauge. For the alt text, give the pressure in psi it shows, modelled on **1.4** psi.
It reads **200** psi
